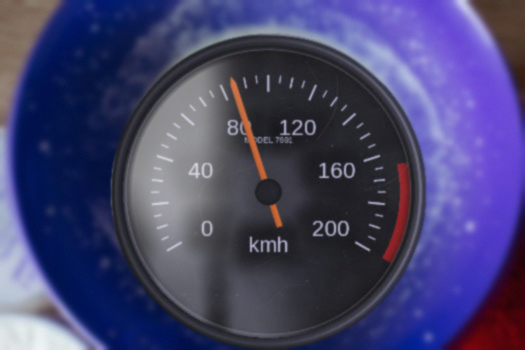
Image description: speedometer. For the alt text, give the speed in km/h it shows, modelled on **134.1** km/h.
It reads **85** km/h
